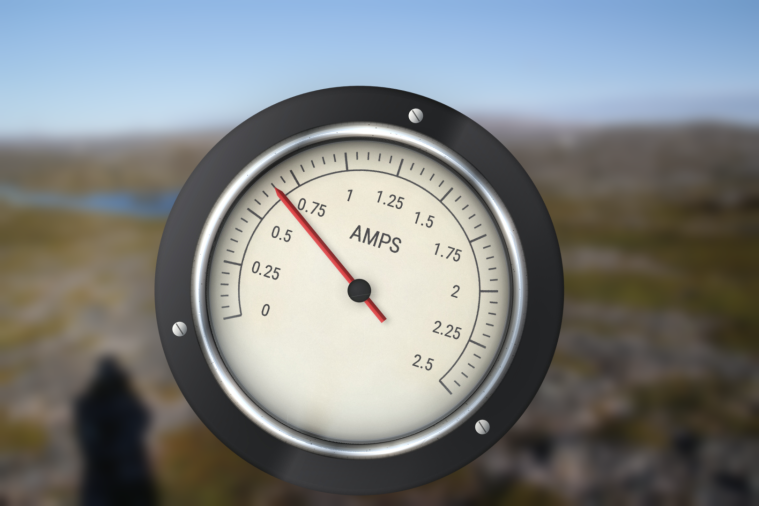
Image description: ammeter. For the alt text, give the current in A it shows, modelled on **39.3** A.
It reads **0.65** A
